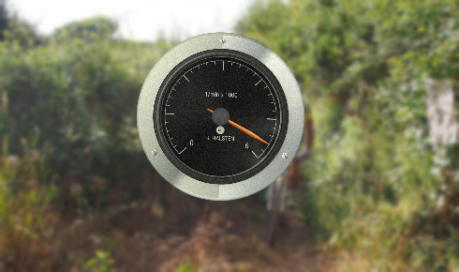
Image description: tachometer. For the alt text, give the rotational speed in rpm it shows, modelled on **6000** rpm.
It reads **5600** rpm
